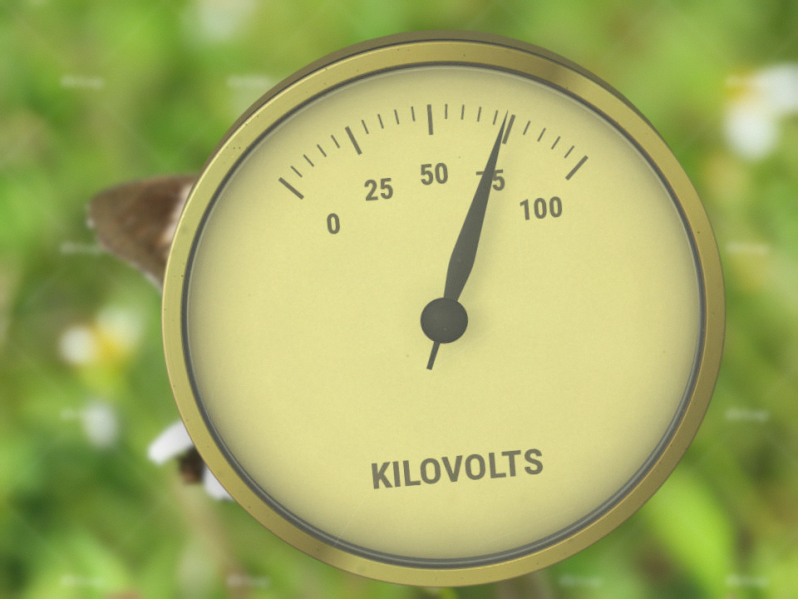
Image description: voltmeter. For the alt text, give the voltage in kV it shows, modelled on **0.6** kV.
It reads **72.5** kV
